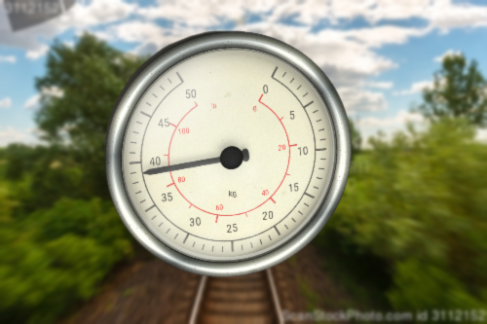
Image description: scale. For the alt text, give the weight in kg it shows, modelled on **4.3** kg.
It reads **39** kg
